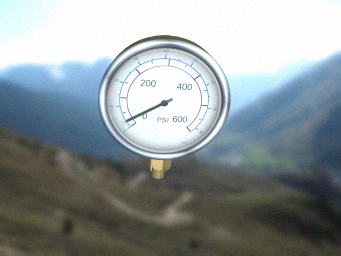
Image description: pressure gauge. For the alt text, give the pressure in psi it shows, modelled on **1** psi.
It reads **25** psi
